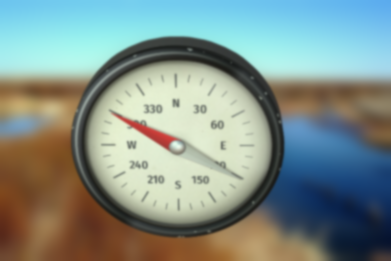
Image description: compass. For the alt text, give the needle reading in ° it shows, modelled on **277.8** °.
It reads **300** °
